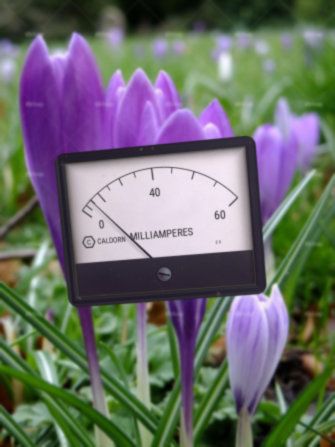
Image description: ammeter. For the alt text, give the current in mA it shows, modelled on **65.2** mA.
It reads **15** mA
